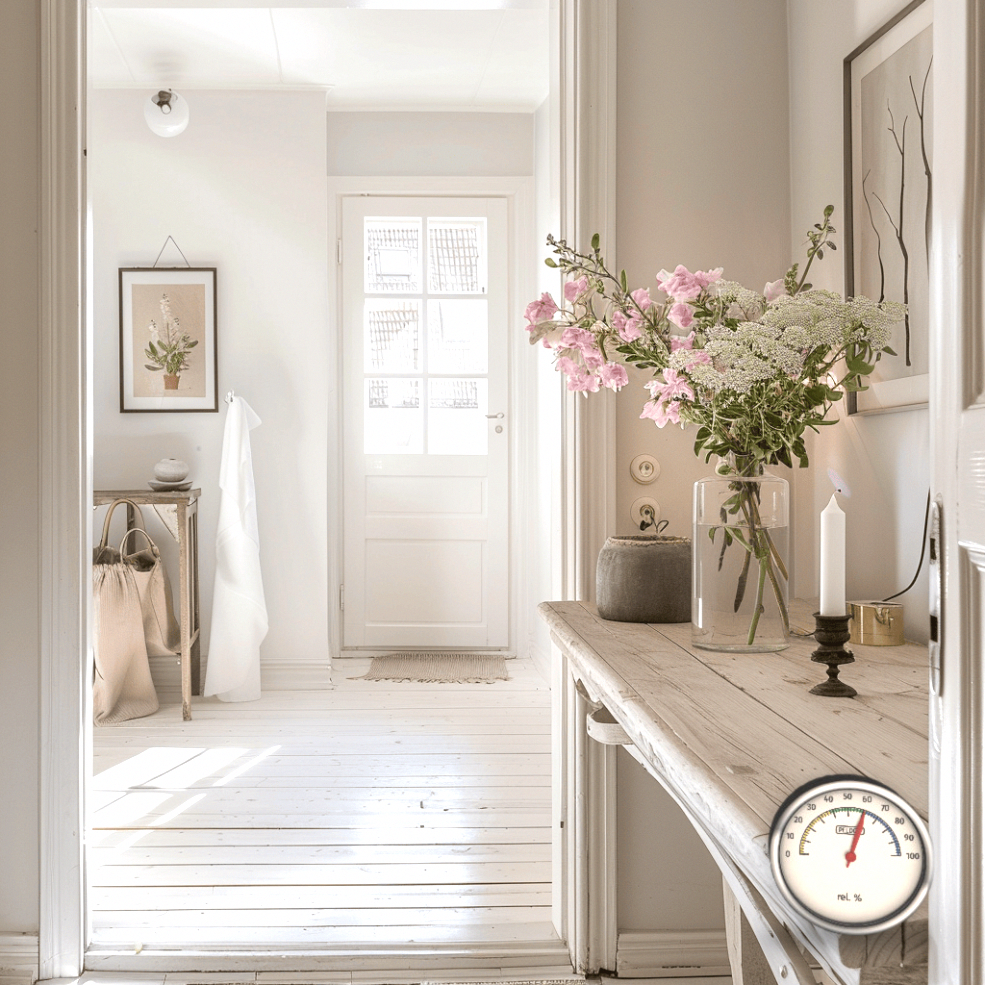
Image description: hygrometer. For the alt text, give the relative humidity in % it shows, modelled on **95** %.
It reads **60** %
